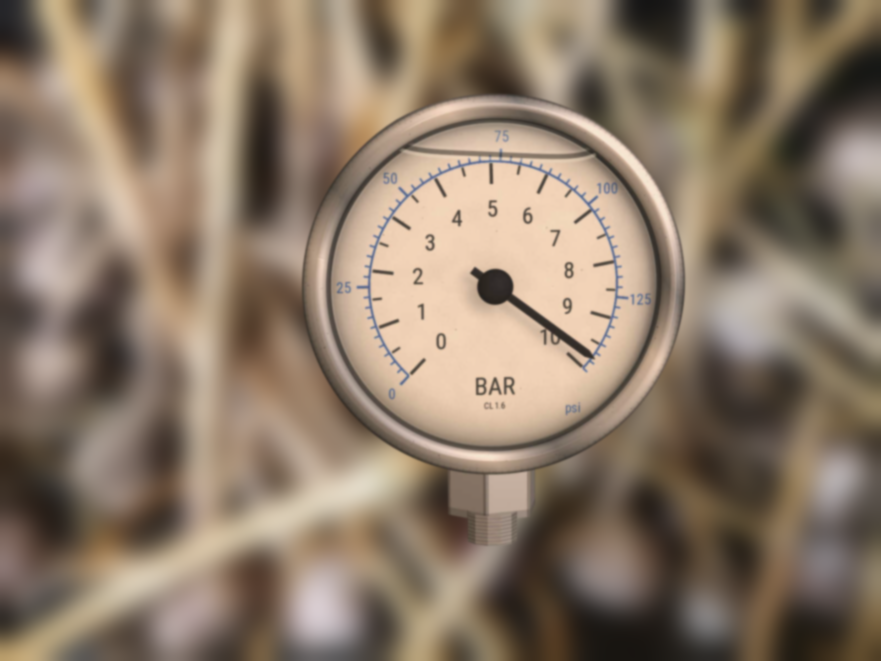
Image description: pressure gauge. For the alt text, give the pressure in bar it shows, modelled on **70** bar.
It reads **9.75** bar
